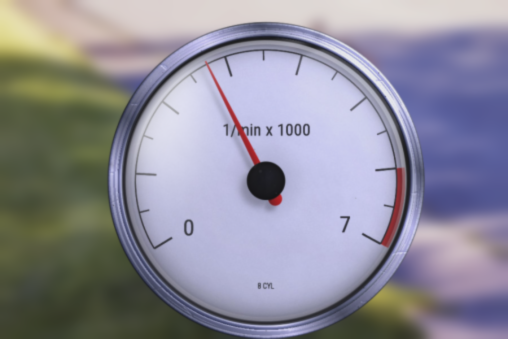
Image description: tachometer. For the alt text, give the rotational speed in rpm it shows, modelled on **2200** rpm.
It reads **2750** rpm
